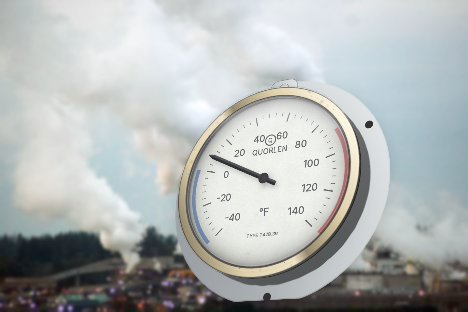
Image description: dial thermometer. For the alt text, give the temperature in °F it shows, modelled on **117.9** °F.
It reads **8** °F
